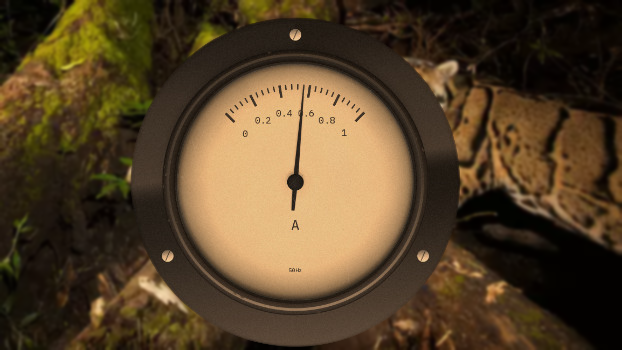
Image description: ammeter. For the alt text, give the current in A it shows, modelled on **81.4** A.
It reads **0.56** A
